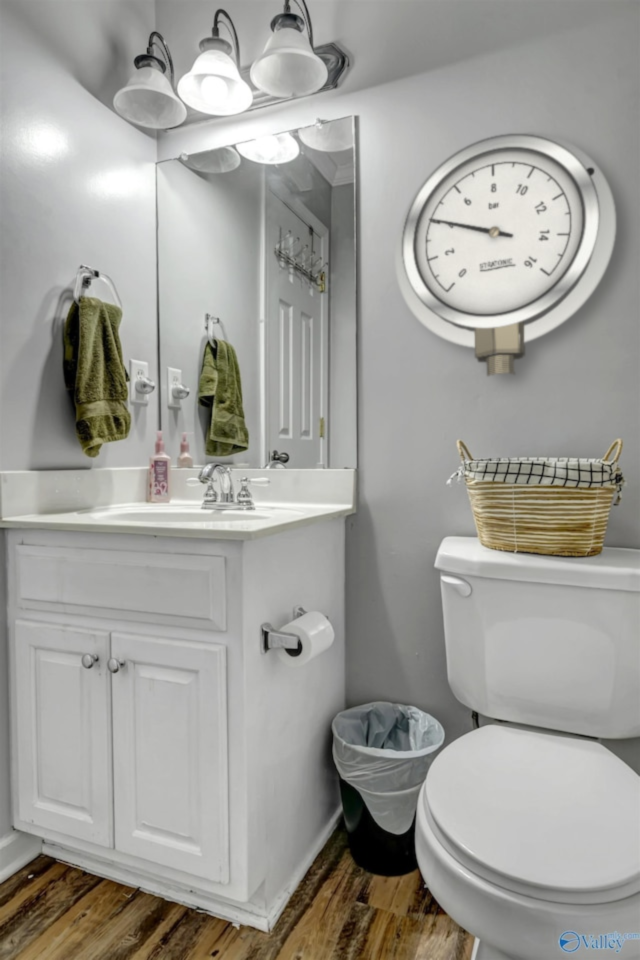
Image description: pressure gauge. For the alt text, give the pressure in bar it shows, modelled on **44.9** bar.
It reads **4** bar
